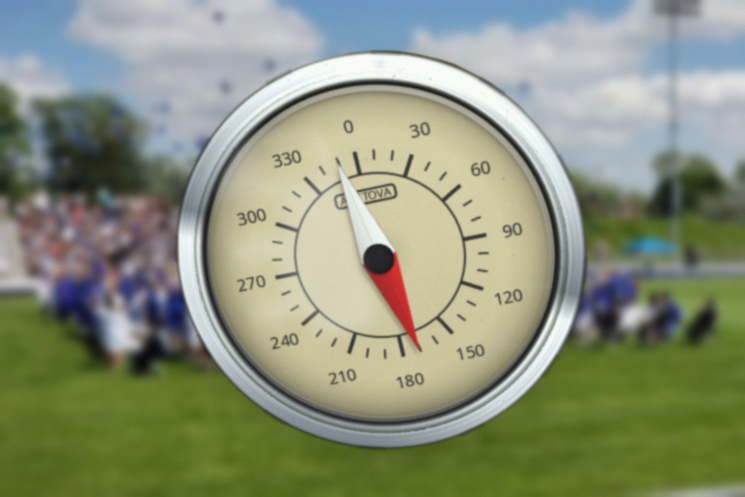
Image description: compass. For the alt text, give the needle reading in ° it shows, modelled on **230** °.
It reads **170** °
